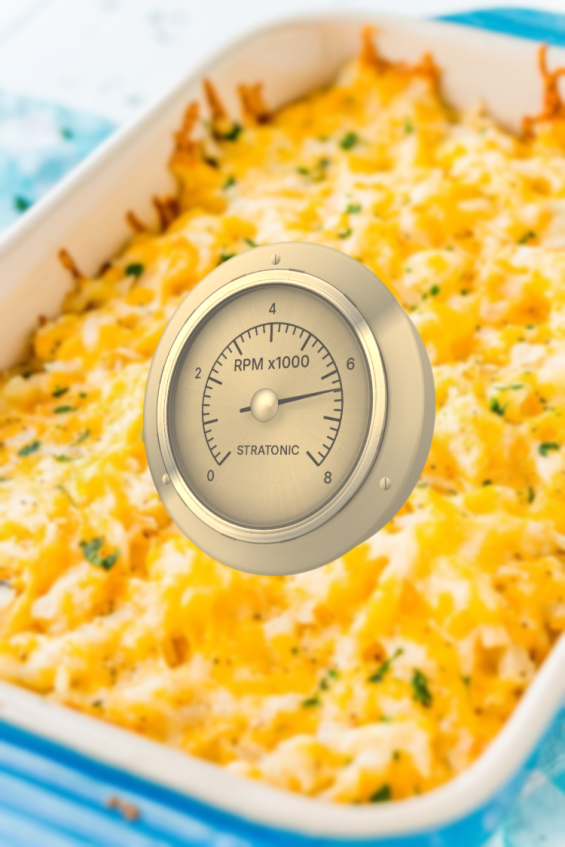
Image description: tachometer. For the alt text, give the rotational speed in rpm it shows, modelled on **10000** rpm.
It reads **6400** rpm
